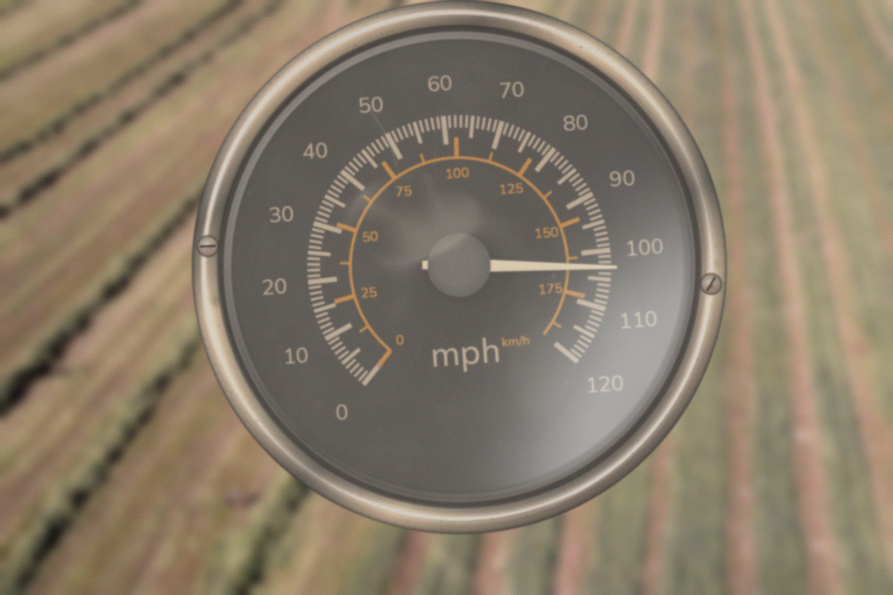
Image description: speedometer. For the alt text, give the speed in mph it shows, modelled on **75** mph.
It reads **103** mph
